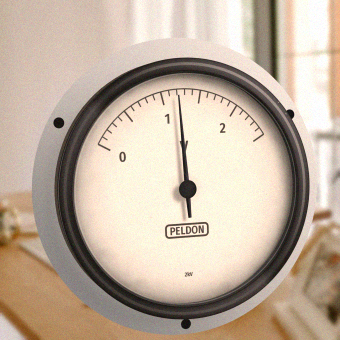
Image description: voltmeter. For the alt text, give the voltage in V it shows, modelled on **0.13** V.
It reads **1.2** V
